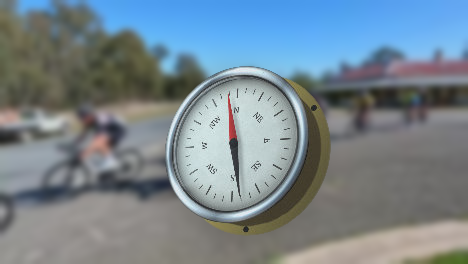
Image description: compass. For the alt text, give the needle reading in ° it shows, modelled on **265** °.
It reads **350** °
